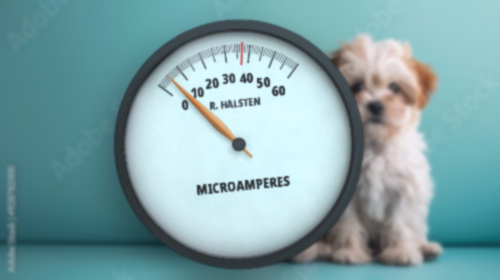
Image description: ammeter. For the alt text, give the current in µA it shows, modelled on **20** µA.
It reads **5** µA
